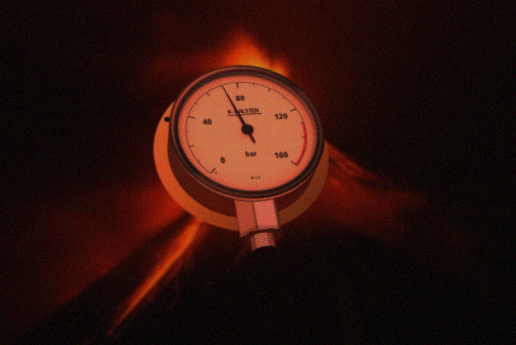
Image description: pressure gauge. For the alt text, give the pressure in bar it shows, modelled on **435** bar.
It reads **70** bar
